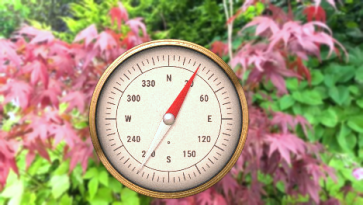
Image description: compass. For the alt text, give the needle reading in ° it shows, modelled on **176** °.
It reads **30** °
